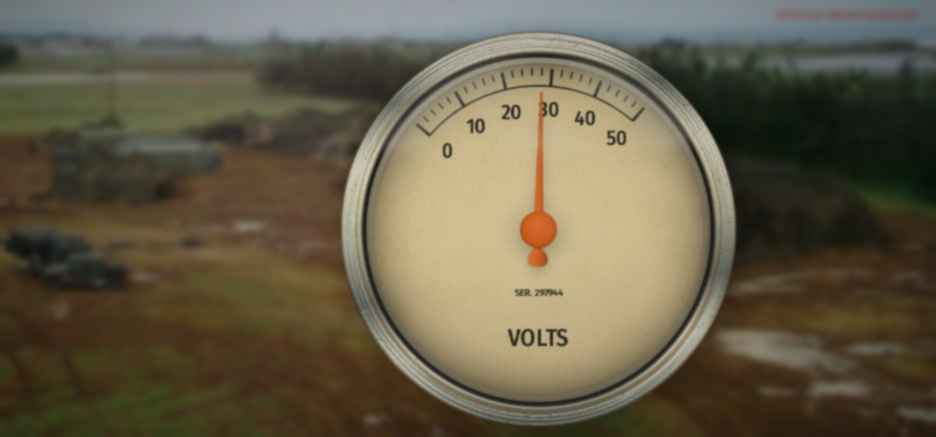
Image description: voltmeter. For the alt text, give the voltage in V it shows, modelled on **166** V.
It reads **28** V
